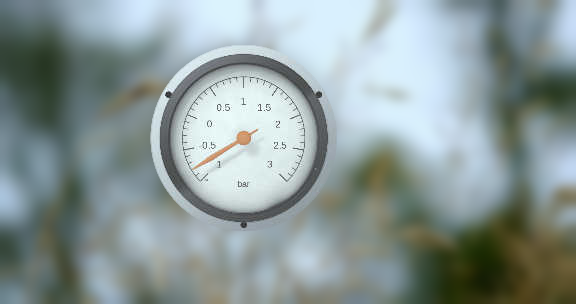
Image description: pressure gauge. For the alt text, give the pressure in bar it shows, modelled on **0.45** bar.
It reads **-0.8** bar
